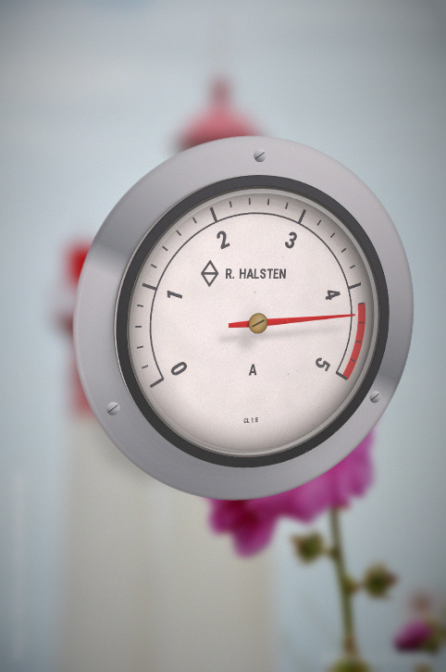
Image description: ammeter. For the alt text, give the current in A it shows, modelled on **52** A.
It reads **4.3** A
